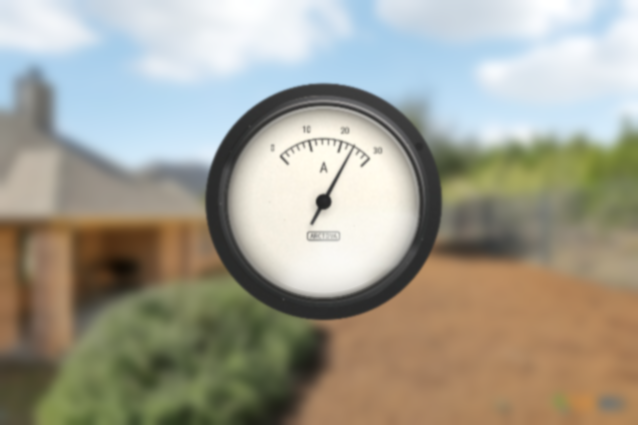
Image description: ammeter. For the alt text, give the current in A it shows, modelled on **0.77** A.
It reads **24** A
